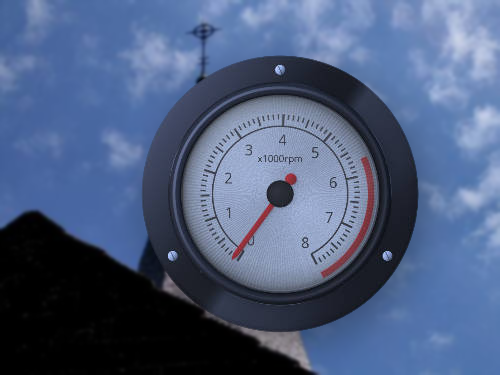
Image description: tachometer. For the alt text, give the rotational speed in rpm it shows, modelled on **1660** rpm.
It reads **100** rpm
